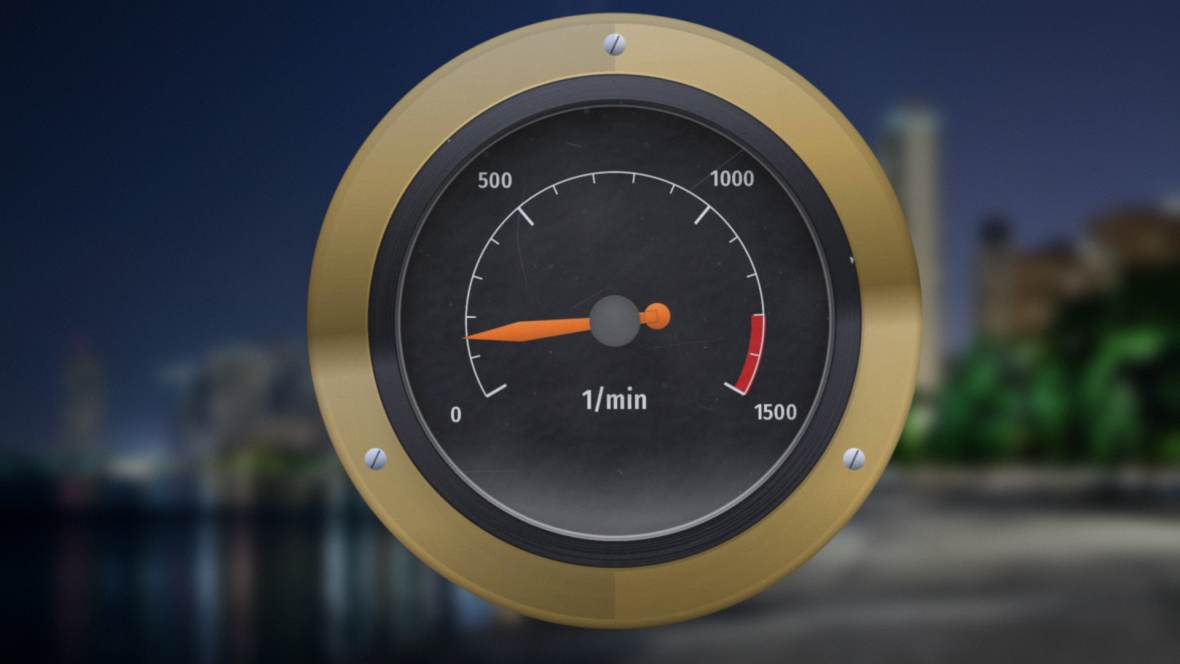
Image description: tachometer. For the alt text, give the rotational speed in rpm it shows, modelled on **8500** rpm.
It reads **150** rpm
